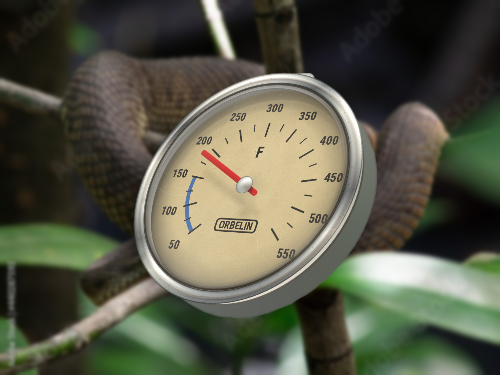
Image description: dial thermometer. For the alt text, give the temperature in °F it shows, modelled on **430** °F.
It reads **187.5** °F
